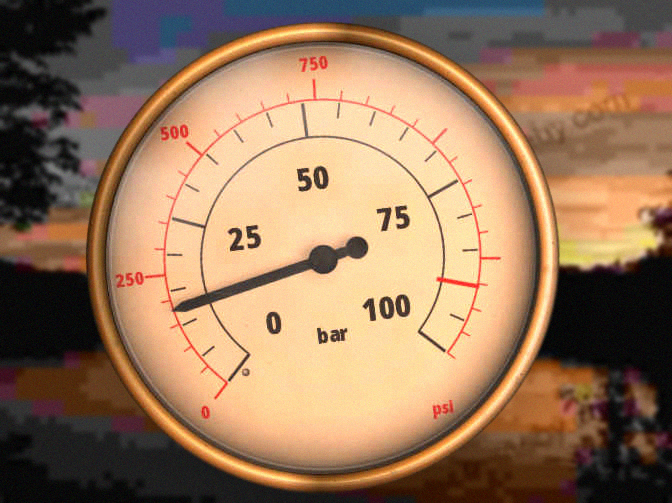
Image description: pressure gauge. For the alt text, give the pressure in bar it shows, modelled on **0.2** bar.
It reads **12.5** bar
